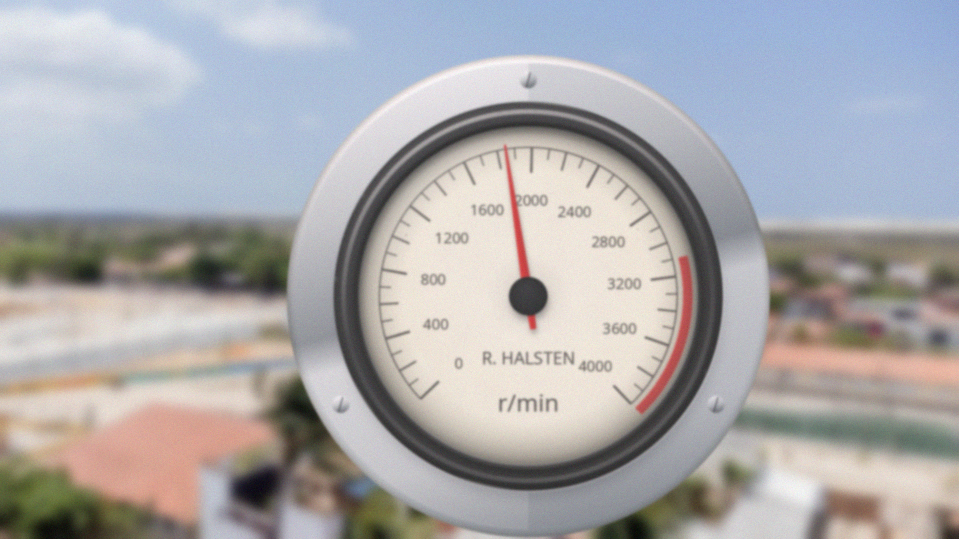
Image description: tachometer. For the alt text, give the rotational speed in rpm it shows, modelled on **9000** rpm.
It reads **1850** rpm
